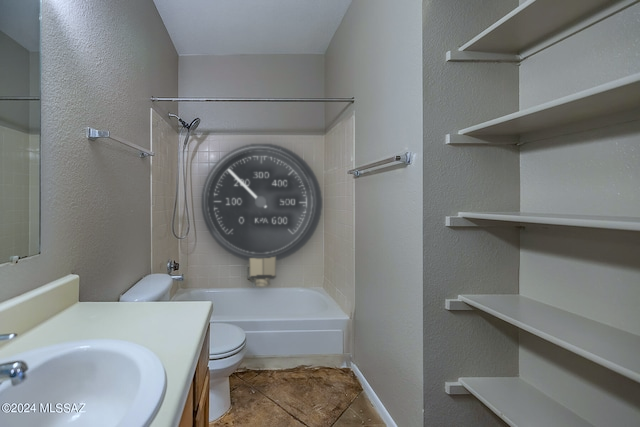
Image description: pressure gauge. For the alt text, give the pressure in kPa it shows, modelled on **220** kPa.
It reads **200** kPa
